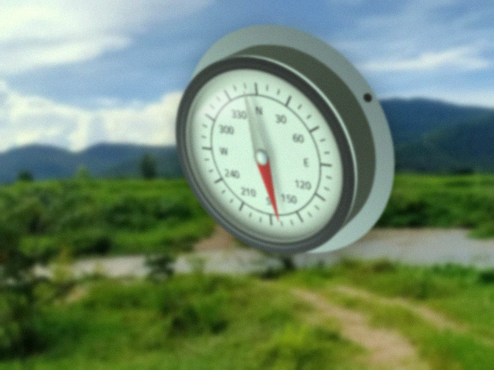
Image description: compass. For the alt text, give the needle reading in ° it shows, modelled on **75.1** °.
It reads **170** °
